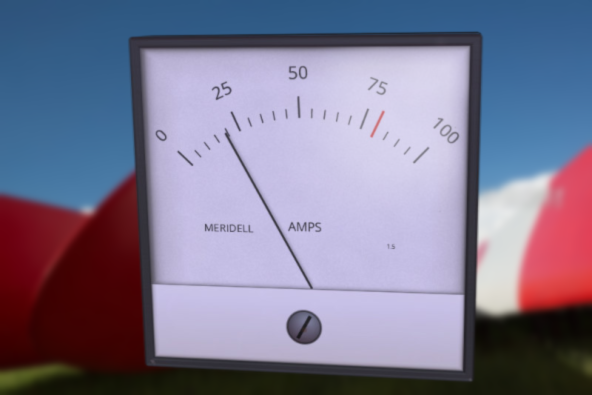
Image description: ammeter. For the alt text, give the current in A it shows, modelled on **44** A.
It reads **20** A
